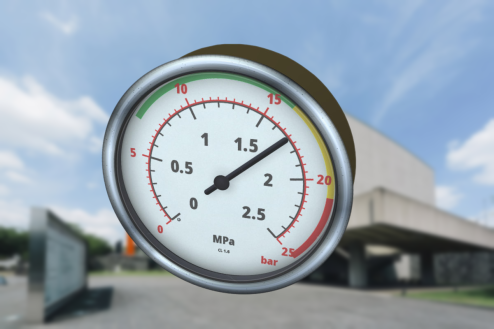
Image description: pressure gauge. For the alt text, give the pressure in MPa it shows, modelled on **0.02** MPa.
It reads **1.7** MPa
